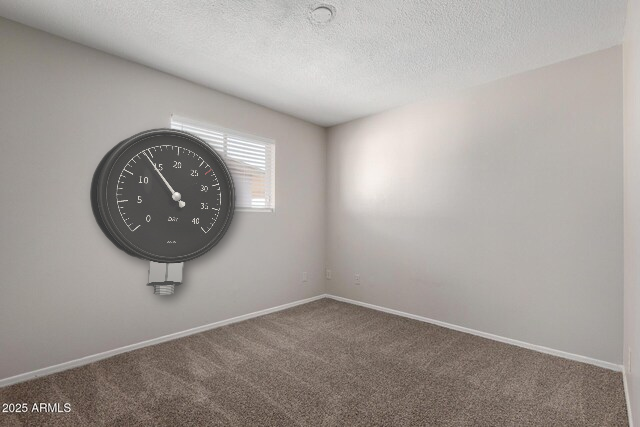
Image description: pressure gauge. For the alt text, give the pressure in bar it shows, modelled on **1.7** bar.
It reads **14** bar
